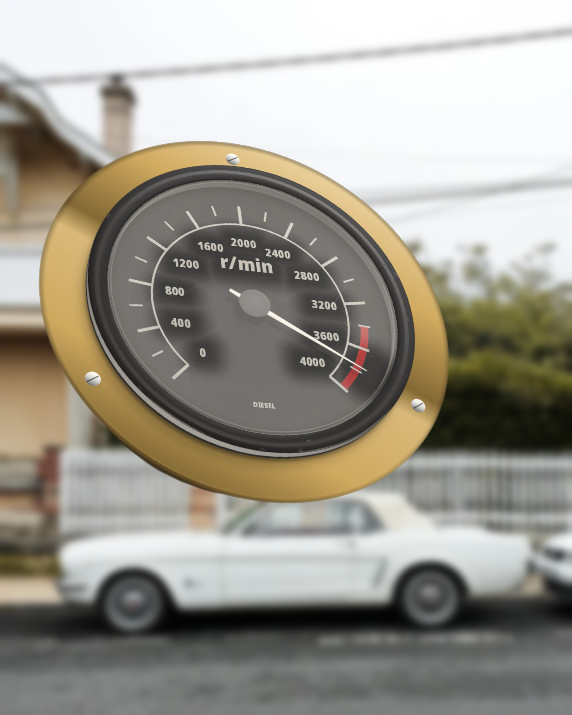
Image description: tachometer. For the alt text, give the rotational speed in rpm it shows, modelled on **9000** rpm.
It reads **3800** rpm
